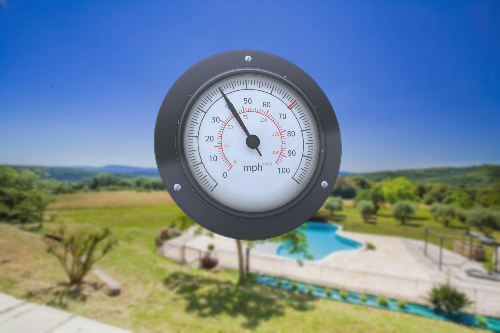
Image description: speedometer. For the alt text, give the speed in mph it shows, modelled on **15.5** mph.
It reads **40** mph
